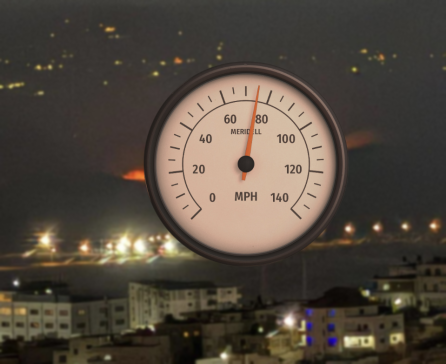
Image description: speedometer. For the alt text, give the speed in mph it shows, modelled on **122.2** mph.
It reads **75** mph
